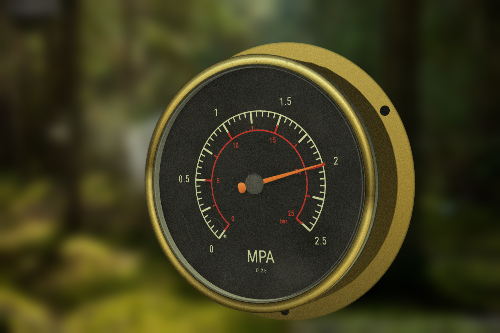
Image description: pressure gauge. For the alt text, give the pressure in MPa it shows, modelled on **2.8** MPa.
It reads **2** MPa
